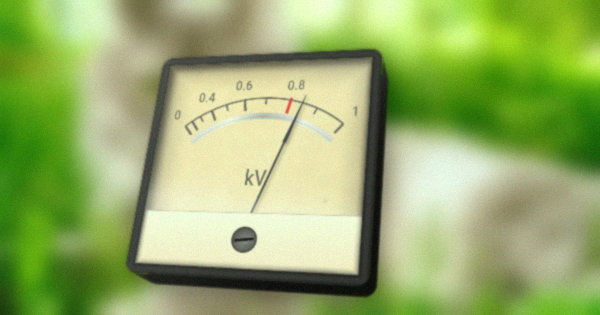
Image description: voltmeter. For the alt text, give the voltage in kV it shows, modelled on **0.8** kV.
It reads **0.85** kV
